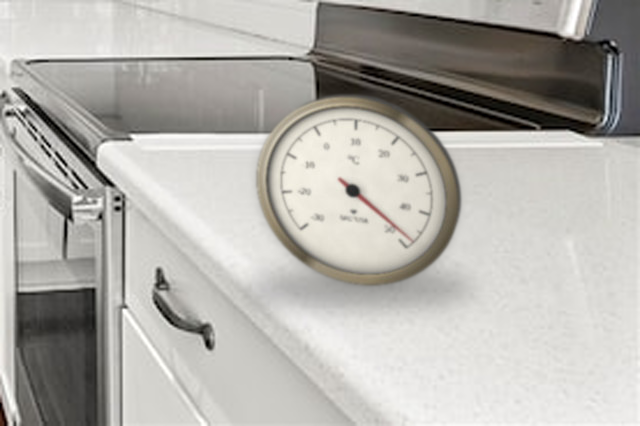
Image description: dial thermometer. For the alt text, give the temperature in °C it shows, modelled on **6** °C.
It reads **47.5** °C
